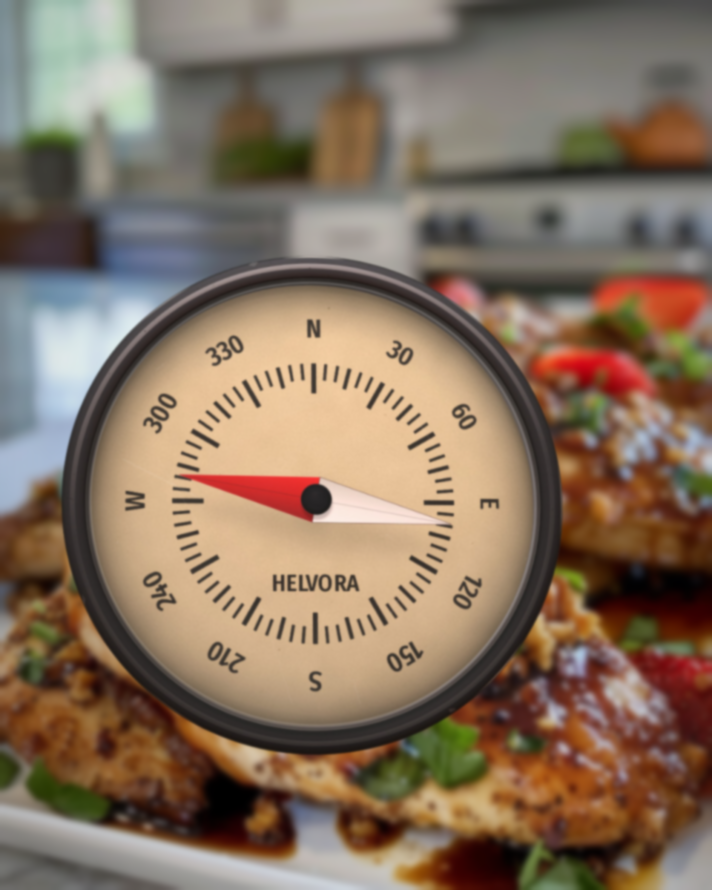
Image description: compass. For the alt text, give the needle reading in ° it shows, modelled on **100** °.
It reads **280** °
